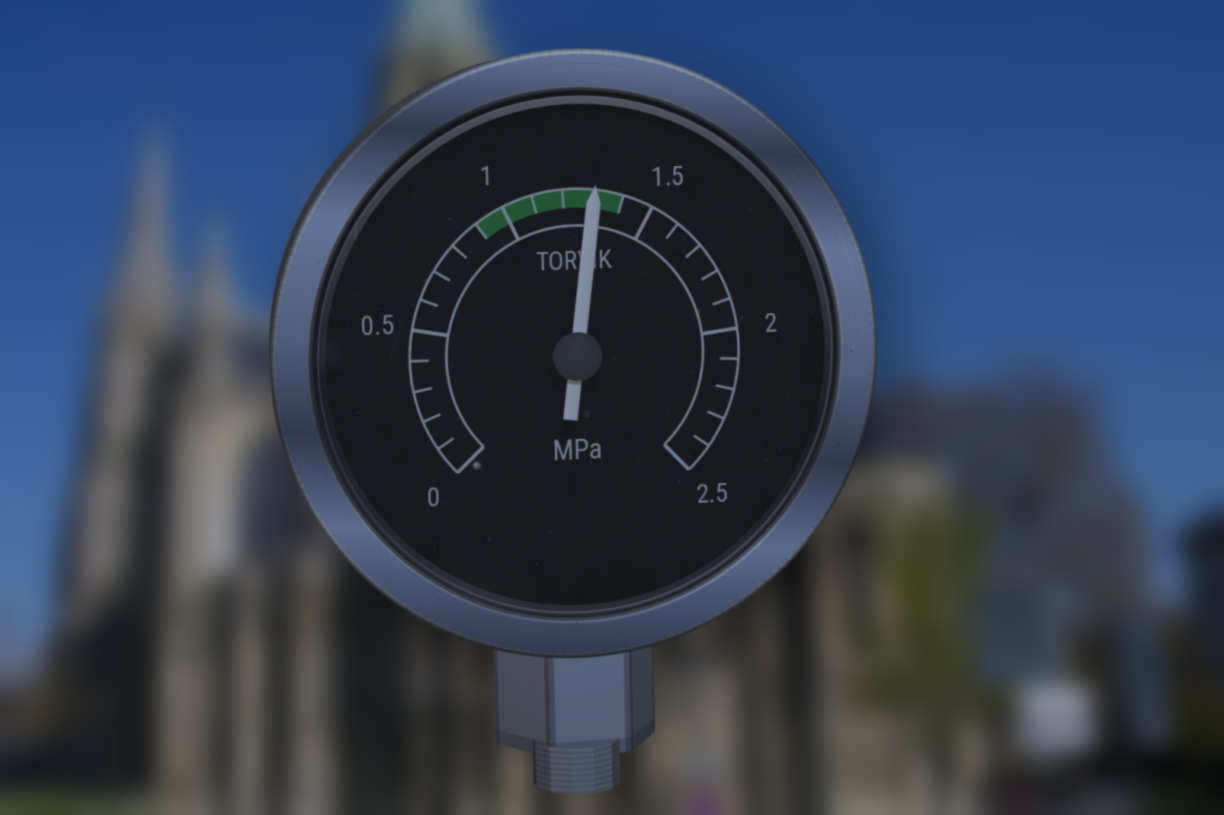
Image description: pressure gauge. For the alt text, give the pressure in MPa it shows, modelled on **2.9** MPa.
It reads **1.3** MPa
